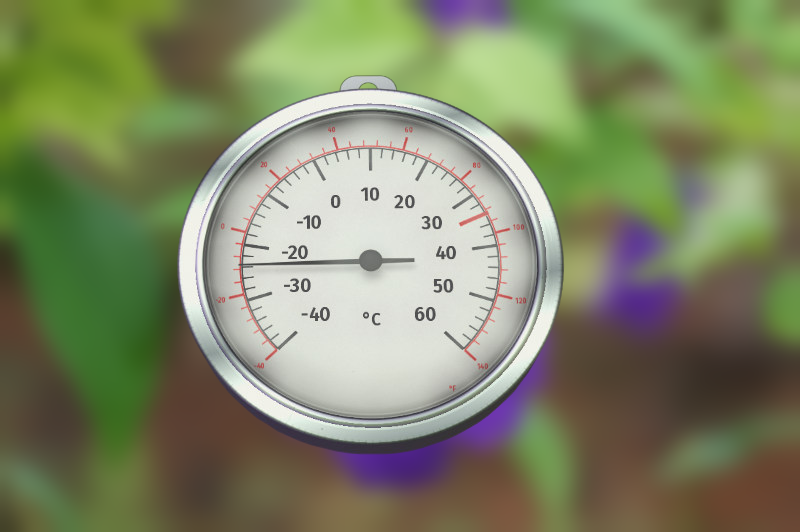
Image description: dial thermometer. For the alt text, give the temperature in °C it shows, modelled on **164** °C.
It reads **-24** °C
